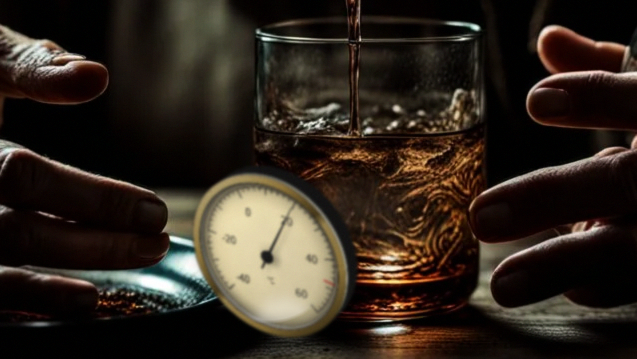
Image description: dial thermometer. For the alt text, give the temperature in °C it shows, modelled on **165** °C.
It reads **20** °C
